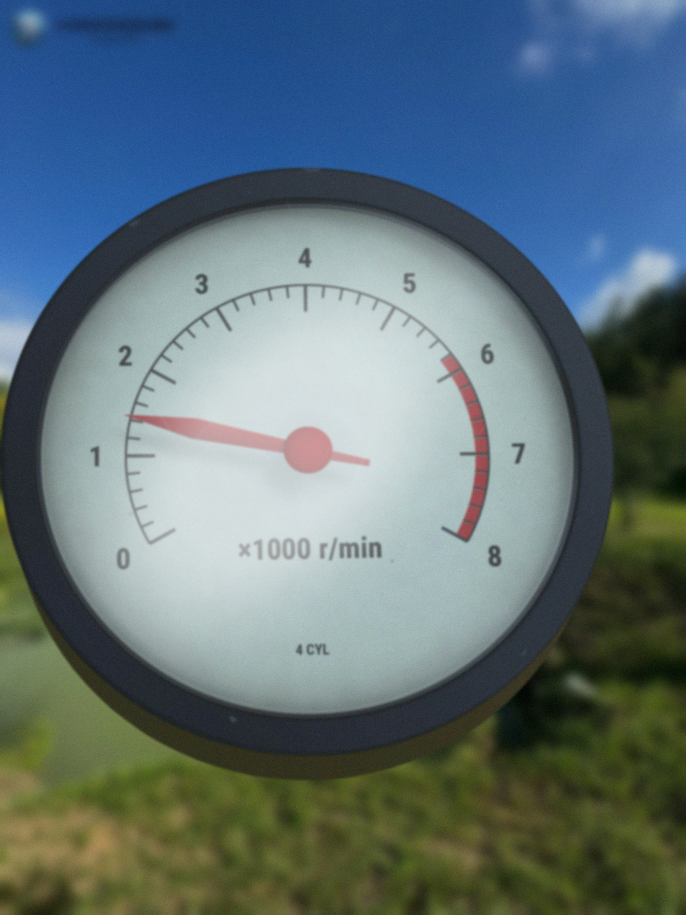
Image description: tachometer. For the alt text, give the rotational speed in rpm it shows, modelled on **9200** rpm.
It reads **1400** rpm
